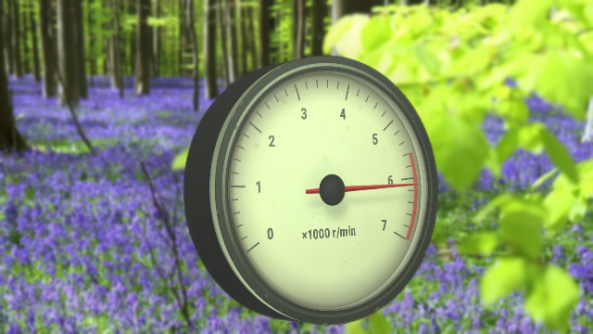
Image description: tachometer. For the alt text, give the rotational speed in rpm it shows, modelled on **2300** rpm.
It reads **6100** rpm
